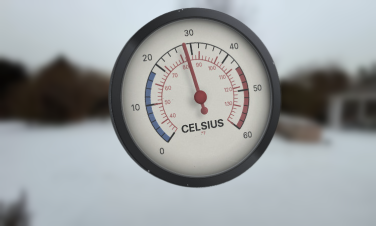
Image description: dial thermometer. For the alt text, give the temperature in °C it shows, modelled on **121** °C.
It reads **28** °C
